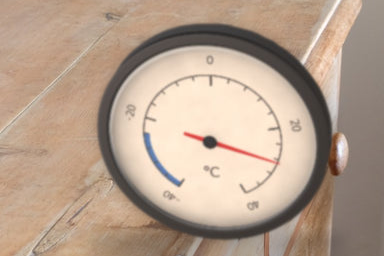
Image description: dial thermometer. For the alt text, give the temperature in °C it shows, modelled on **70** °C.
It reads **28** °C
